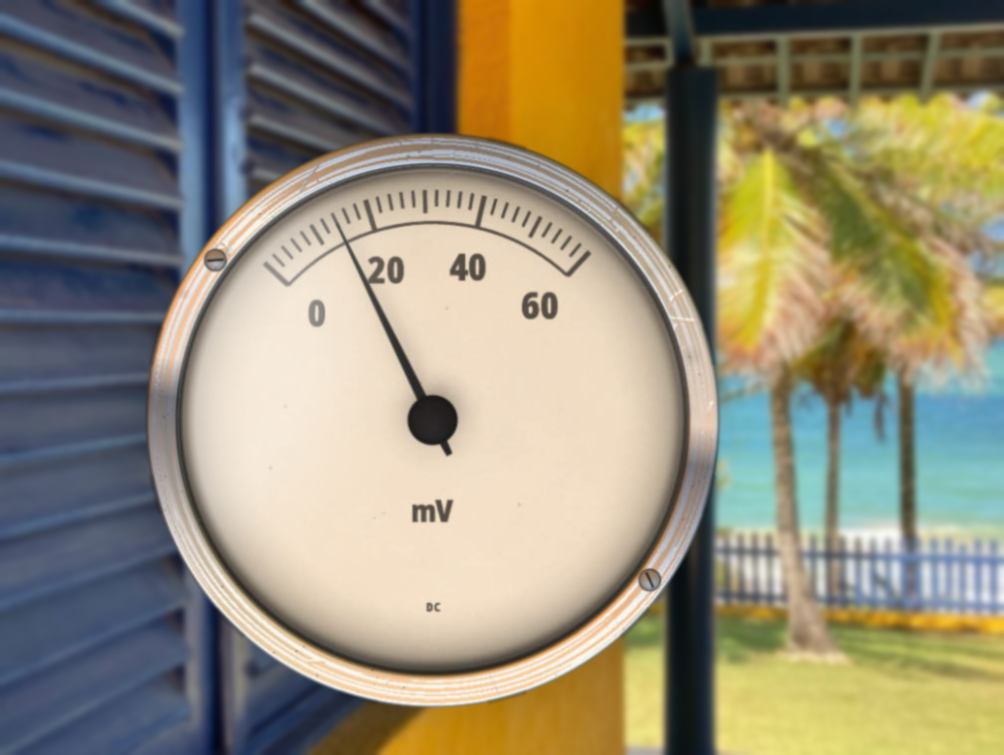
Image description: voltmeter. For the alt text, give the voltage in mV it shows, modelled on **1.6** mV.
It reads **14** mV
